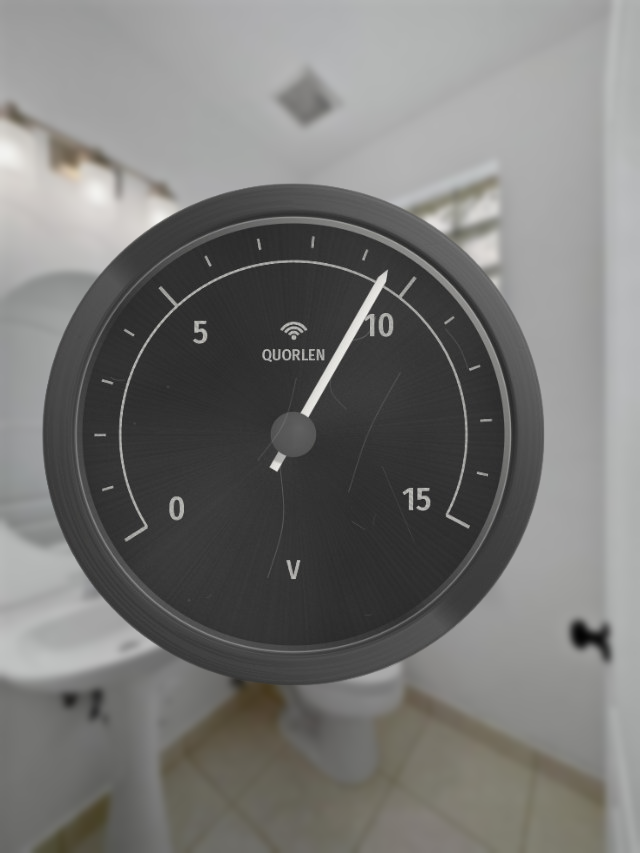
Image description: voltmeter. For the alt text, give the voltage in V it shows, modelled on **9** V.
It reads **9.5** V
